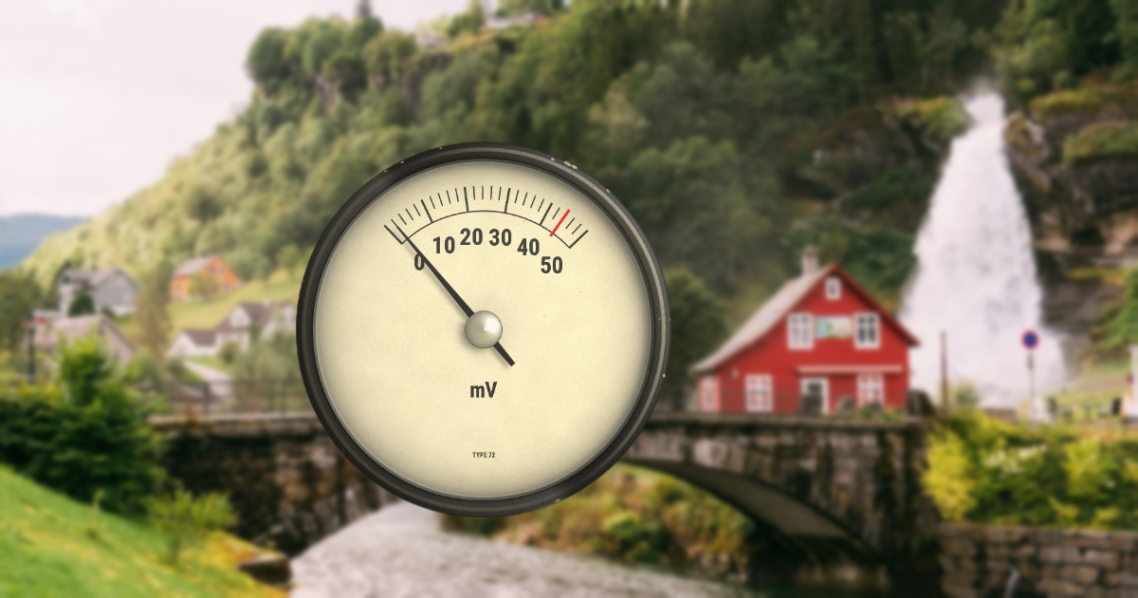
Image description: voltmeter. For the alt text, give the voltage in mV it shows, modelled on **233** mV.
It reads **2** mV
